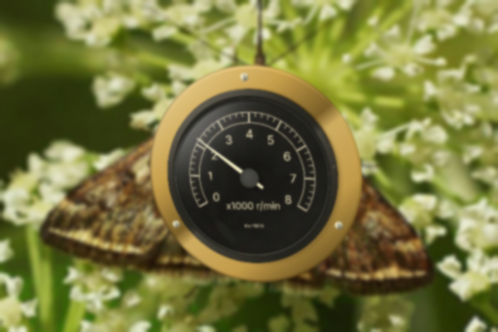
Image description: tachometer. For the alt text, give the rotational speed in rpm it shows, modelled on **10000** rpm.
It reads **2200** rpm
